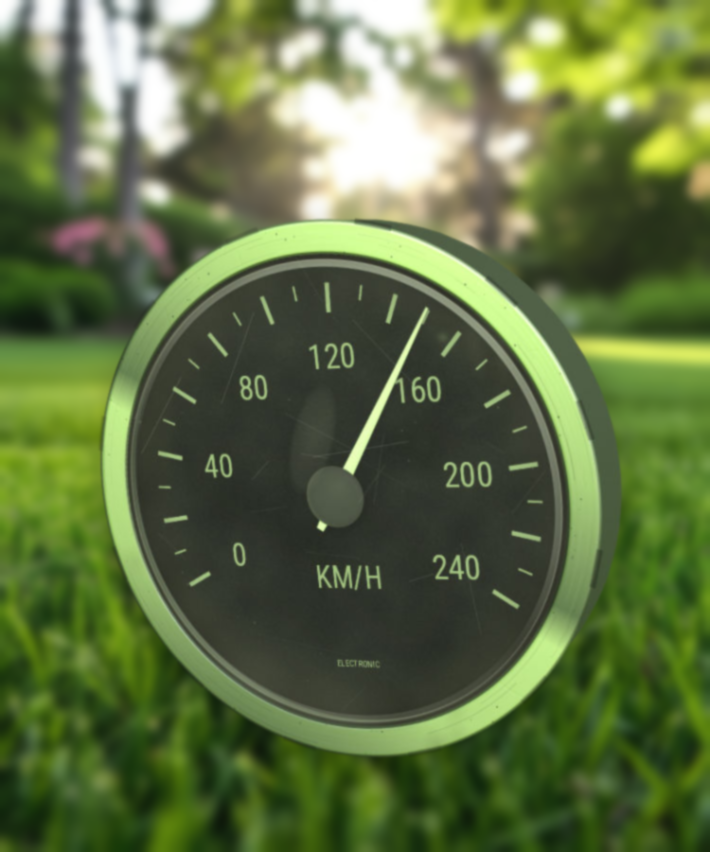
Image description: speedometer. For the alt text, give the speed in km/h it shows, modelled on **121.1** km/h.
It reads **150** km/h
